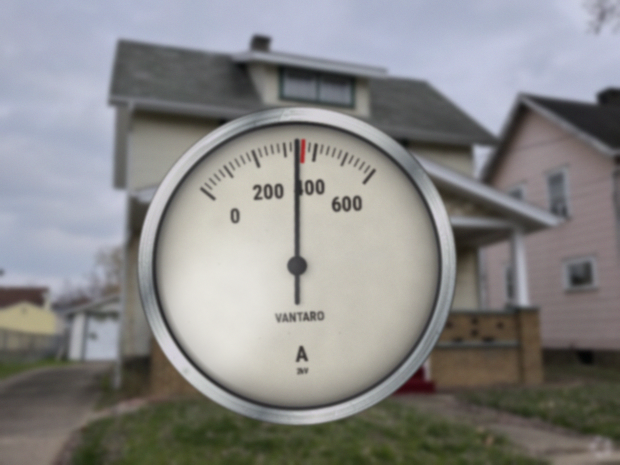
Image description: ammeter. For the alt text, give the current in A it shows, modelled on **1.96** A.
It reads **340** A
